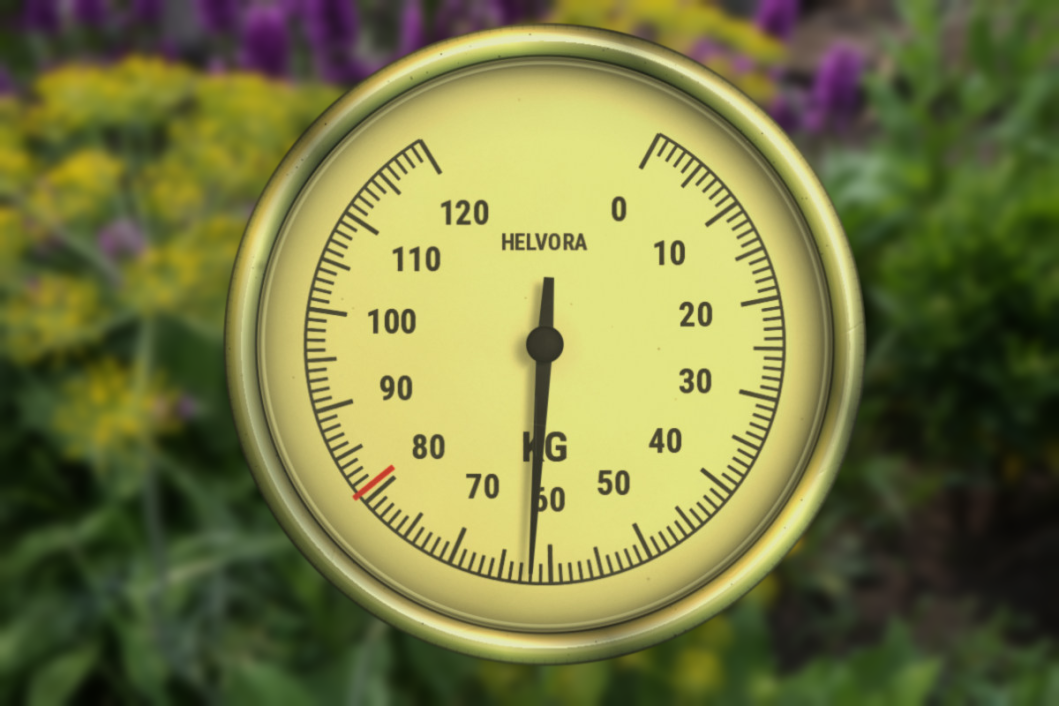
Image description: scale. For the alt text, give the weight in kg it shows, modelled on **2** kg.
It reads **62** kg
